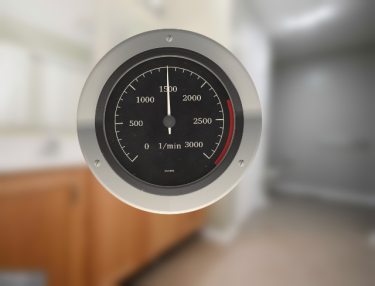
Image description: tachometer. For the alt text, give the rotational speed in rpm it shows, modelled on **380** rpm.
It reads **1500** rpm
